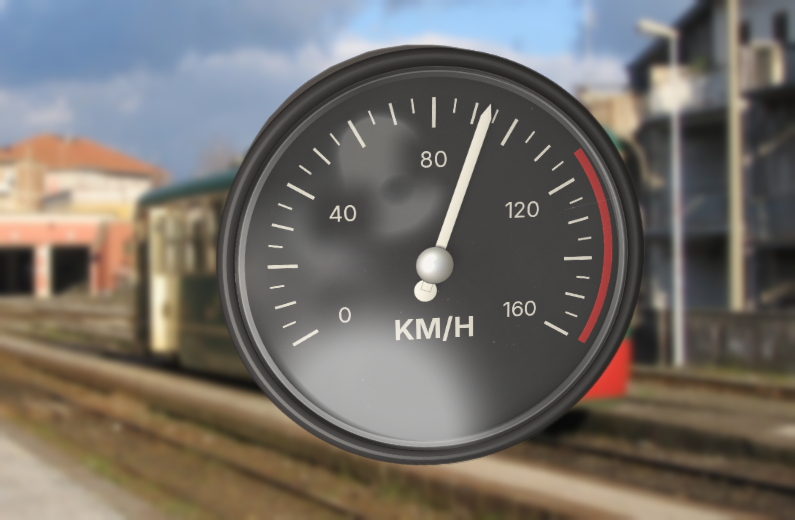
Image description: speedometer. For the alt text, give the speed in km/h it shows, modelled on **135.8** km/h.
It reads **92.5** km/h
